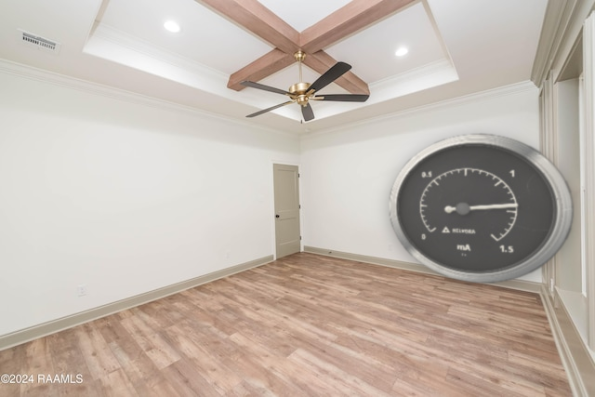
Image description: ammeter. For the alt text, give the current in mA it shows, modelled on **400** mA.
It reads **1.2** mA
